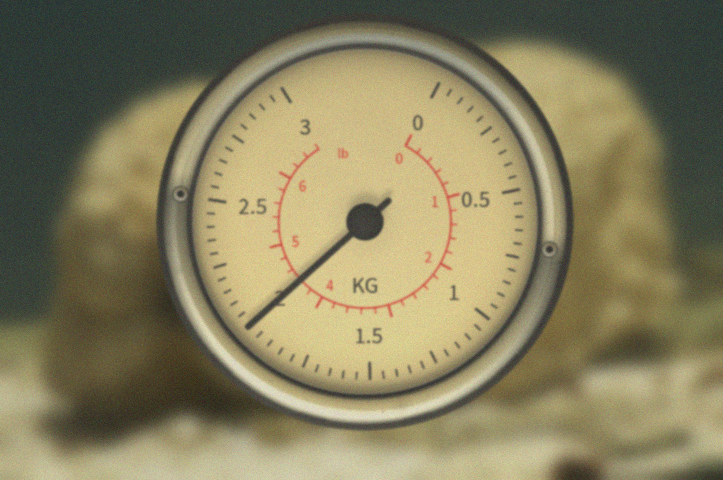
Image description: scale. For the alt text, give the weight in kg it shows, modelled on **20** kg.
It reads **2** kg
